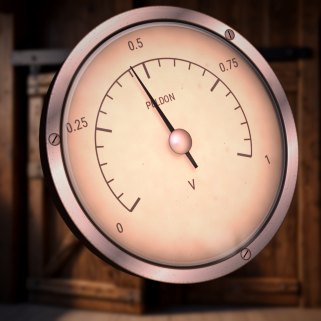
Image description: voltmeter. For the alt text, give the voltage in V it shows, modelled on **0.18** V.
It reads **0.45** V
